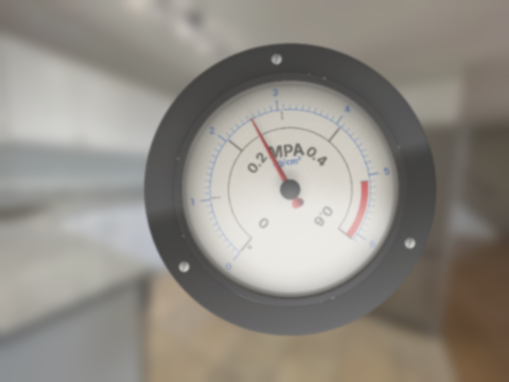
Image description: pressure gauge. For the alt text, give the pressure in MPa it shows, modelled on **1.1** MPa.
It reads **0.25** MPa
